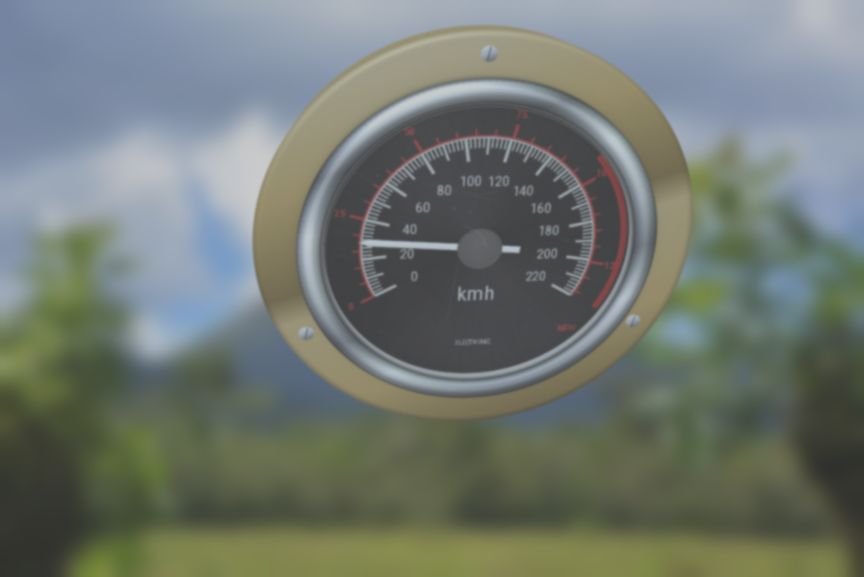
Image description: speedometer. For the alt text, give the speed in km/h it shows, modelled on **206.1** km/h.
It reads **30** km/h
